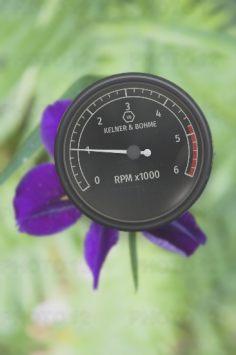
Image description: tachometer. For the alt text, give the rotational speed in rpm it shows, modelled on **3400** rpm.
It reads **1000** rpm
